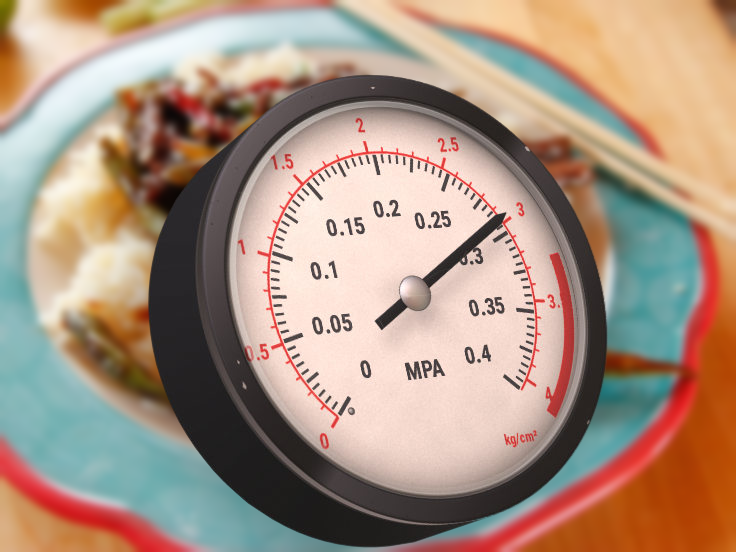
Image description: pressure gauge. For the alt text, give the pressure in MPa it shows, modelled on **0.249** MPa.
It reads **0.29** MPa
